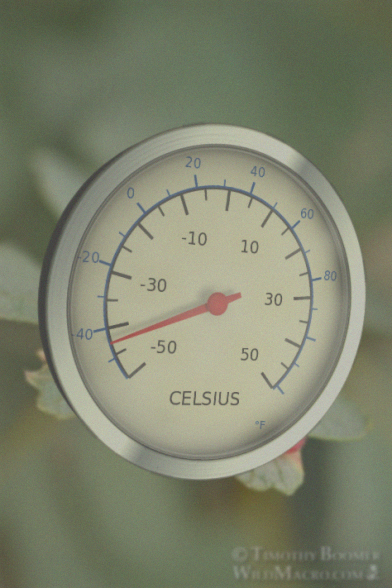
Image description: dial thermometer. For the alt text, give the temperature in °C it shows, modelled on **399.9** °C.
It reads **-42.5** °C
